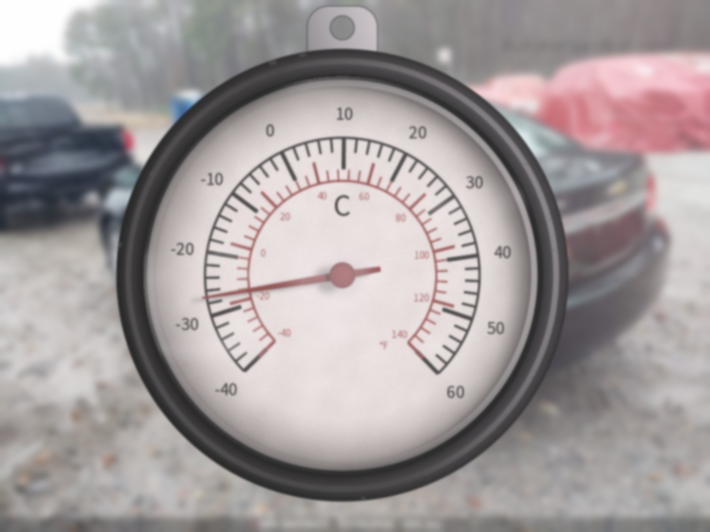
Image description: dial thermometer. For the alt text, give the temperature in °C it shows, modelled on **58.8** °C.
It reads **-27** °C
